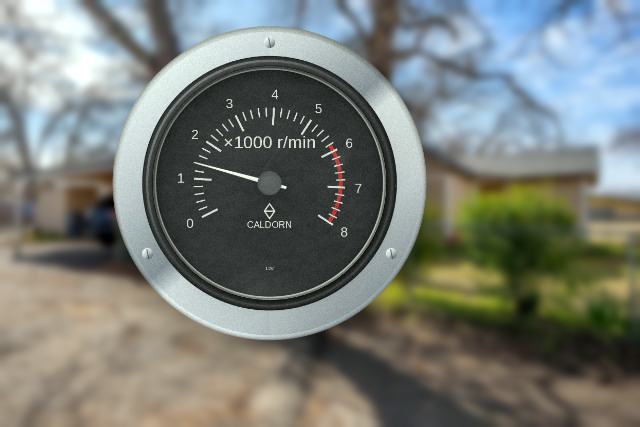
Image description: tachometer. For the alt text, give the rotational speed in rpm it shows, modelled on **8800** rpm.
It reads **1400** rpm
